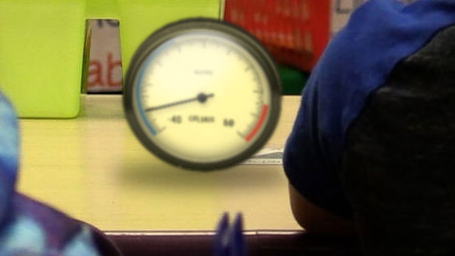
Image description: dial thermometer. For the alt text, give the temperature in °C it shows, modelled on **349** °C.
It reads **-30** °C
